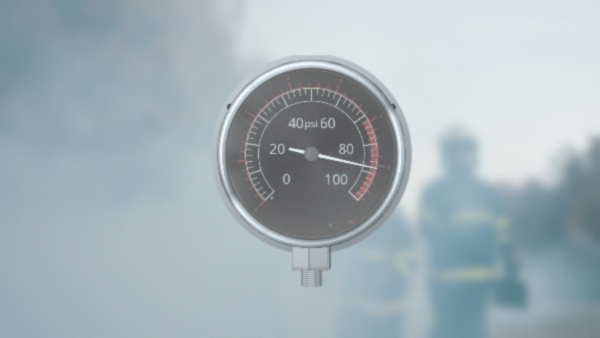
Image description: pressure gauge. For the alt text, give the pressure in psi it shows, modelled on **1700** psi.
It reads **88** psi
